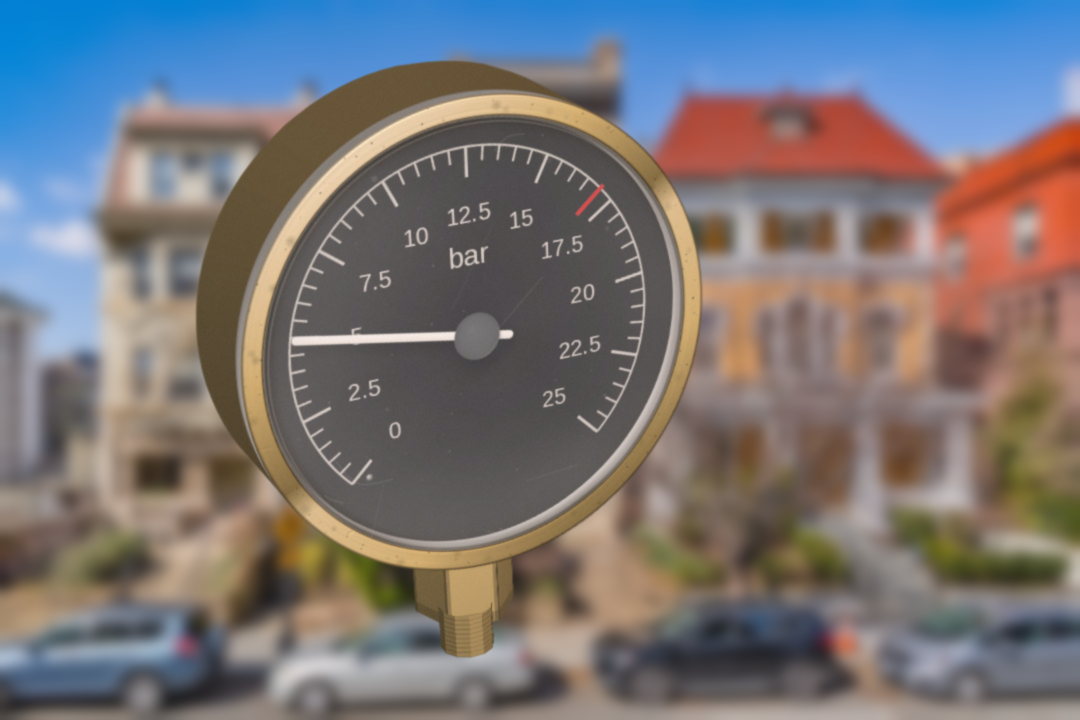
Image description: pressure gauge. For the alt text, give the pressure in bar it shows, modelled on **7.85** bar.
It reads **5** bar
